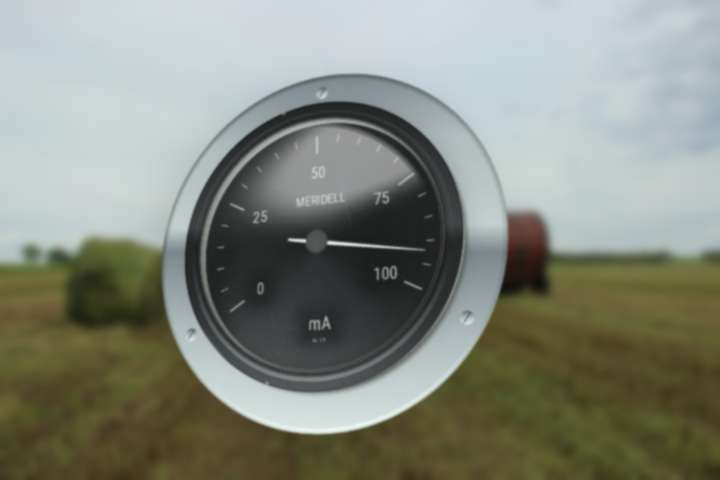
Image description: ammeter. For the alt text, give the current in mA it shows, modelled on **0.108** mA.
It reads **92.5** mA
